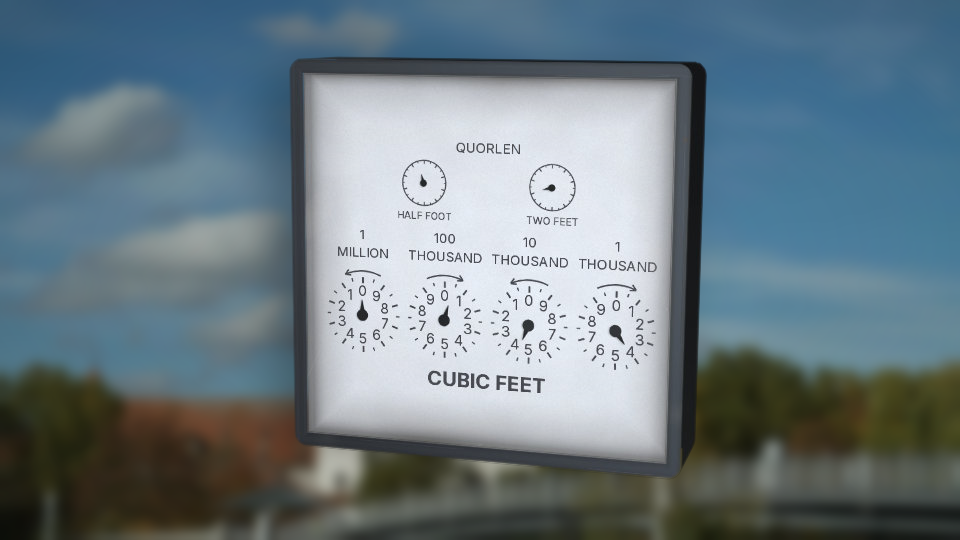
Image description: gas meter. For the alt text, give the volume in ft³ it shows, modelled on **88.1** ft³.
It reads **4400** ft³
